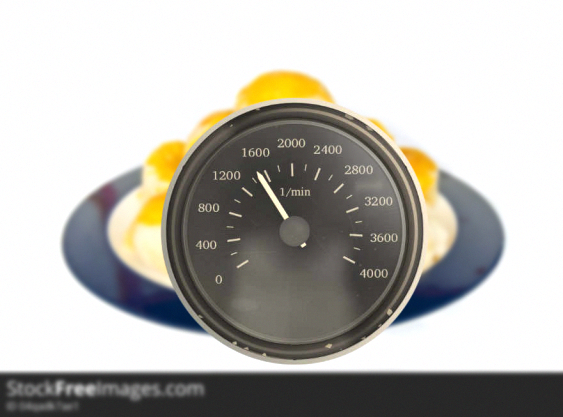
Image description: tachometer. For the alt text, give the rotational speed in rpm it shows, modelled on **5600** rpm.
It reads **1500** rpm
